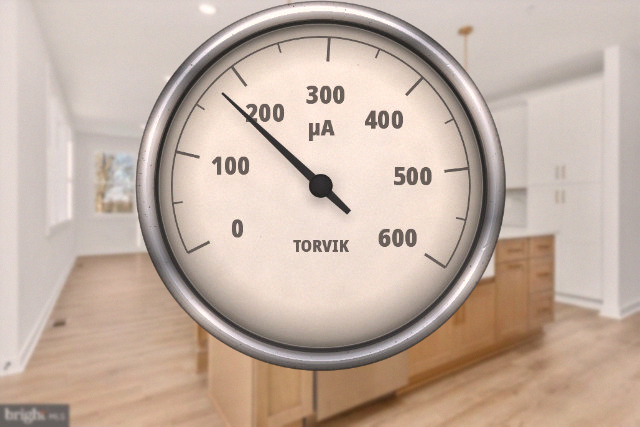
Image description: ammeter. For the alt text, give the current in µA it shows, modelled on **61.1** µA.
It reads **175** µA
